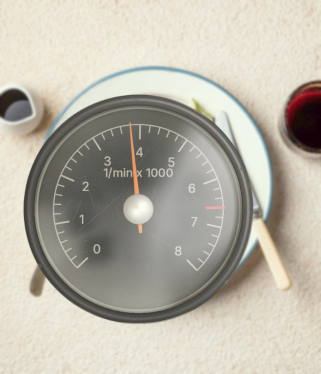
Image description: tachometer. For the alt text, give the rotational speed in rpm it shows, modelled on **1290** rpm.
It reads **3800** rpm
